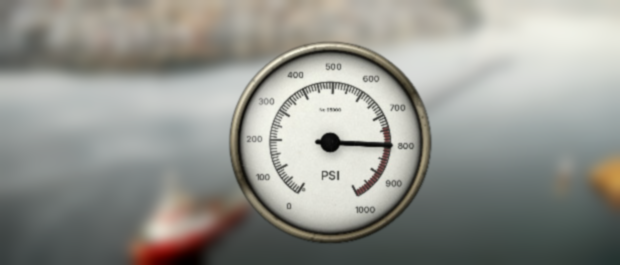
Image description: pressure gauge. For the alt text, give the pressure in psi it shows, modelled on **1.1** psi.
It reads **800** psi
